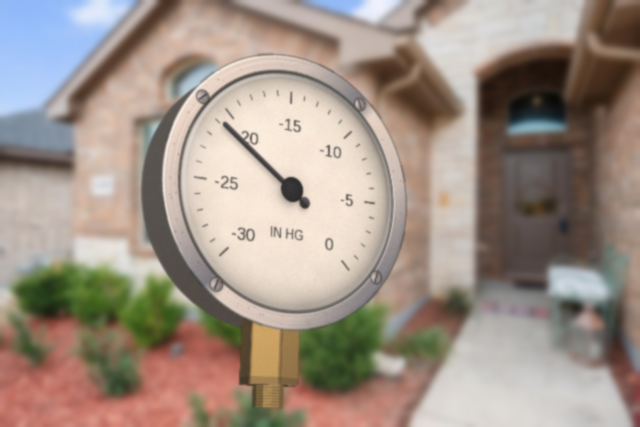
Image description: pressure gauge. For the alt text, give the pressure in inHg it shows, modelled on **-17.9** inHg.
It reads **-21** inHg
